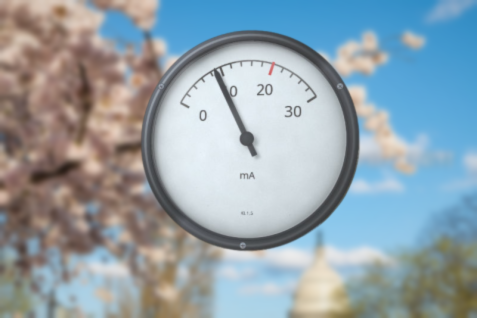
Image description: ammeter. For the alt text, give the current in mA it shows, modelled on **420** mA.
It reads **9** mA
